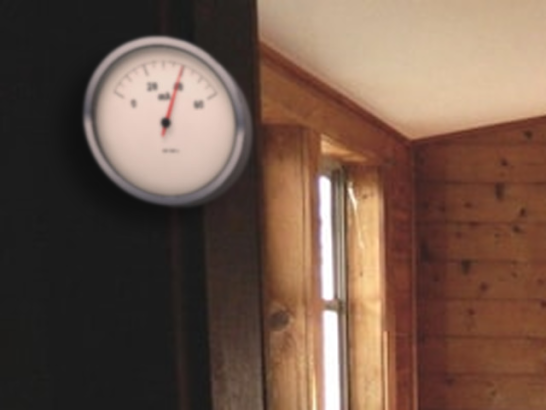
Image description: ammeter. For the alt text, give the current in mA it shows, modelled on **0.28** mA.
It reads **40** mA
